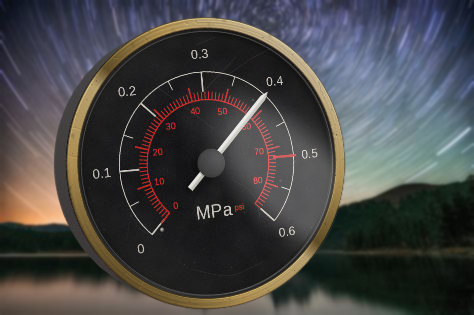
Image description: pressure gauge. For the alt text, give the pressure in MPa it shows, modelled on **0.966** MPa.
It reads **0.4** MPa
